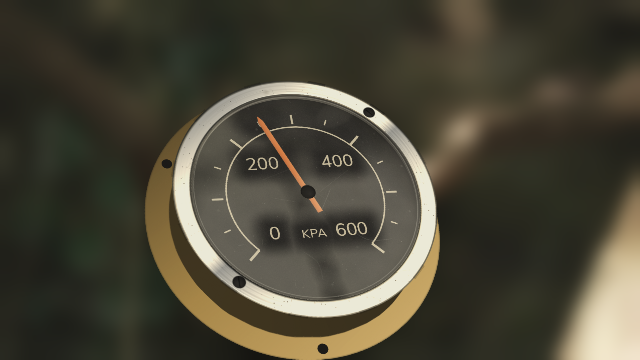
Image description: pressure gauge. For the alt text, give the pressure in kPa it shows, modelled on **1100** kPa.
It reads **250** kPa
